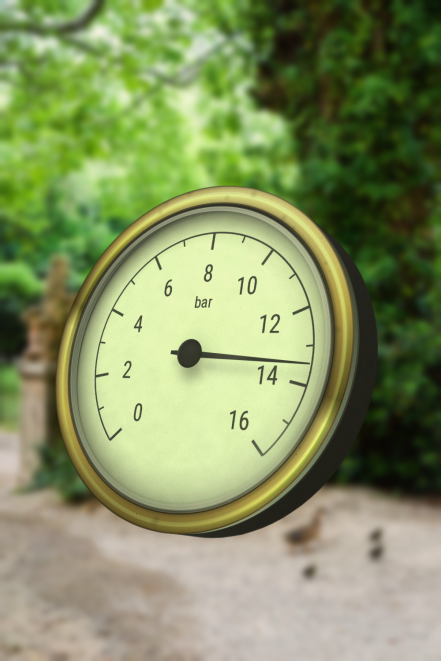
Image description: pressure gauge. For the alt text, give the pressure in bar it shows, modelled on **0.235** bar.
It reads **13.5** bar
